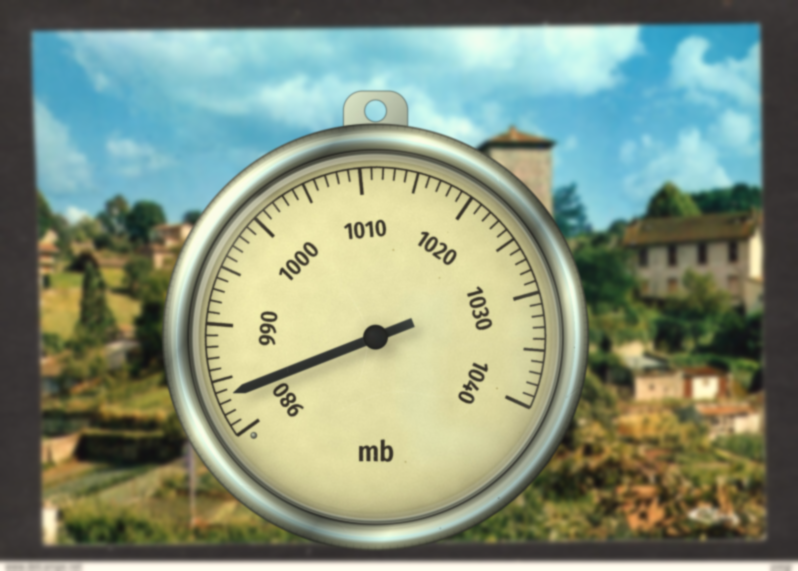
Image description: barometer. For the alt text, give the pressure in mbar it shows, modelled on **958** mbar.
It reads **983.5** mbar
